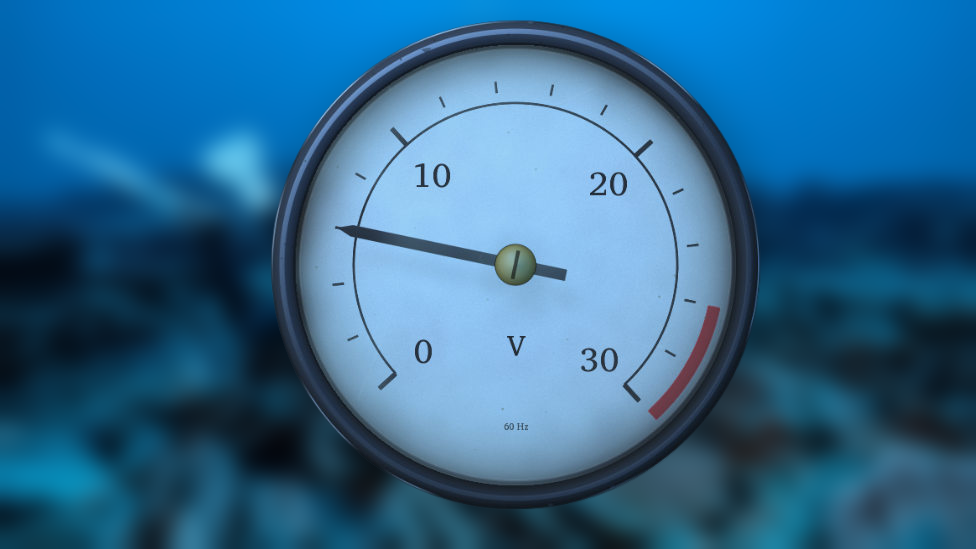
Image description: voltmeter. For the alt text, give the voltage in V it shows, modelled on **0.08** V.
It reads **6** V
